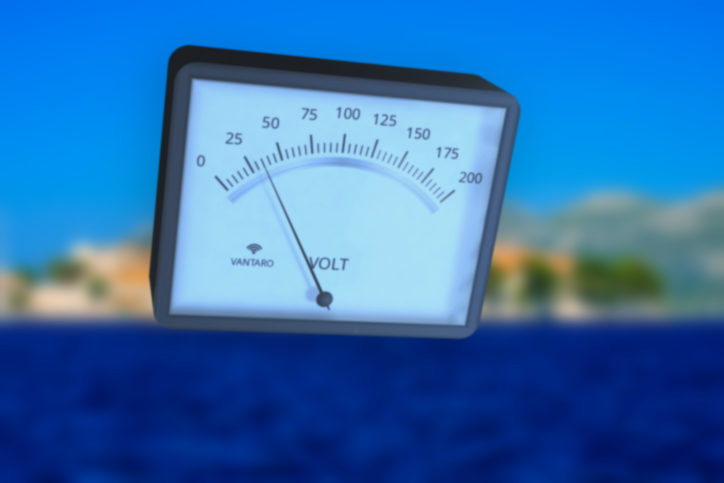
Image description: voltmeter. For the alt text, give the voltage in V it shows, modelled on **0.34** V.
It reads **35** V
